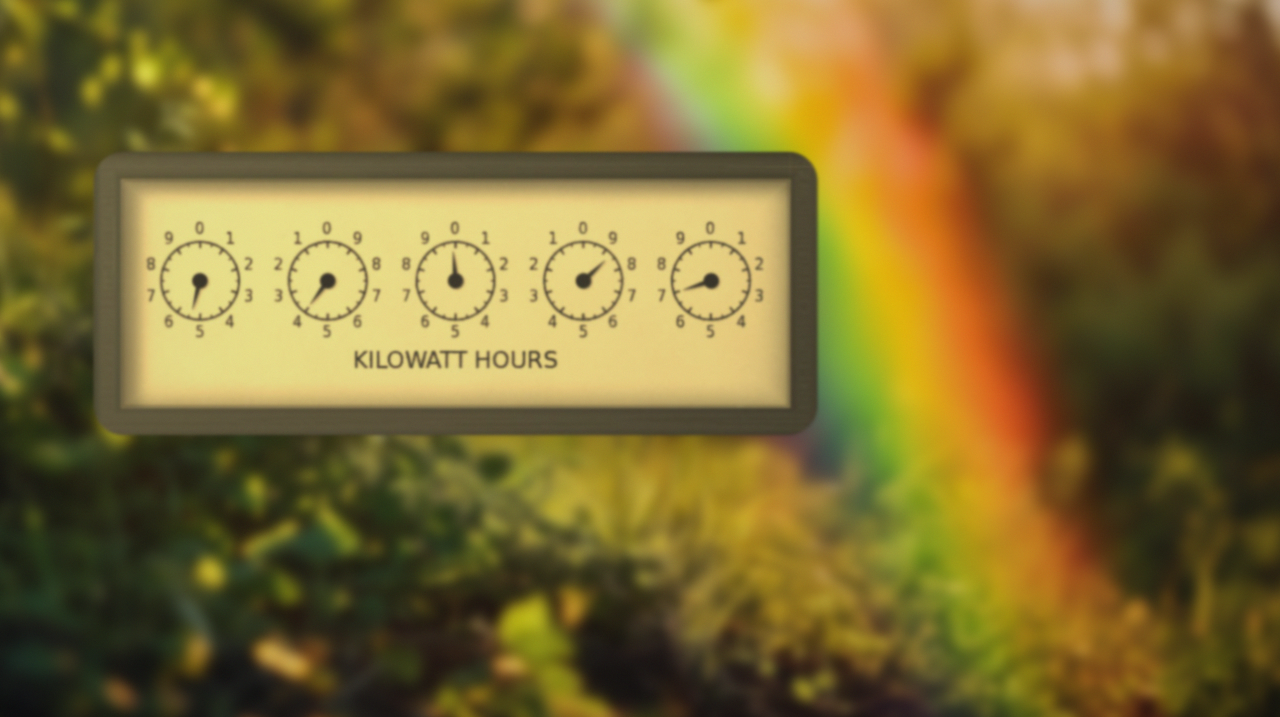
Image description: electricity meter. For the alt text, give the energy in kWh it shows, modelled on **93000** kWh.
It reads **53987** kWh
